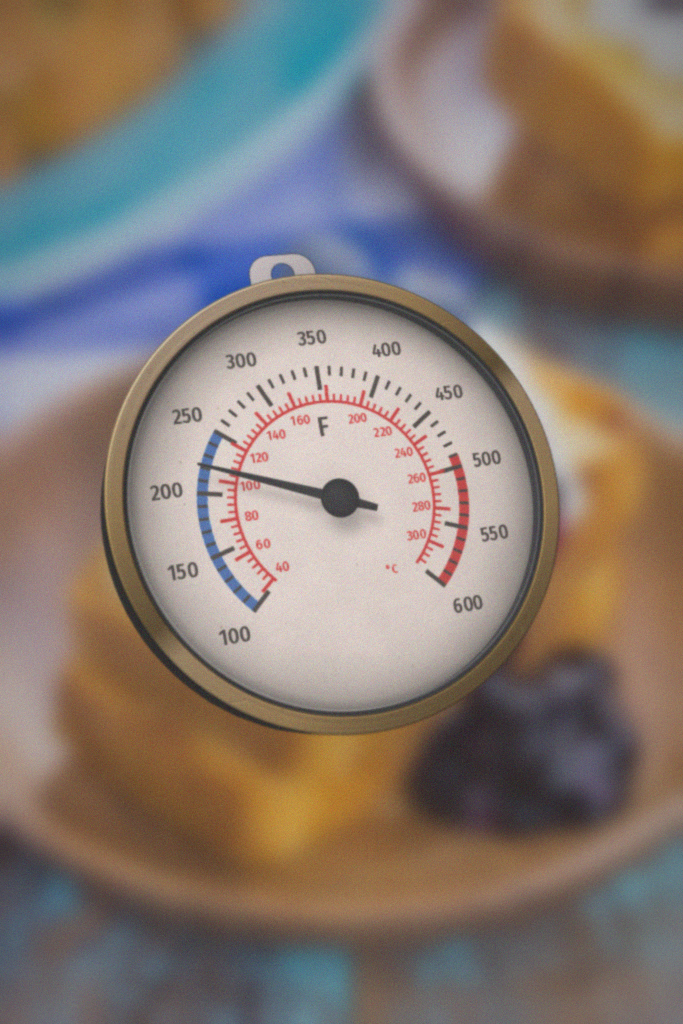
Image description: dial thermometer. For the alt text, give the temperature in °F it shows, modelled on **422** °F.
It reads **220** °F
